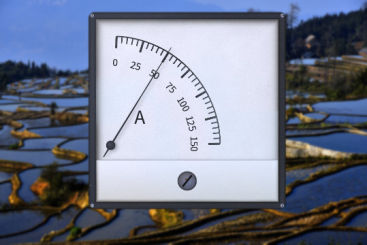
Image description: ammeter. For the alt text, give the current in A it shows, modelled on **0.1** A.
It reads **50** A
